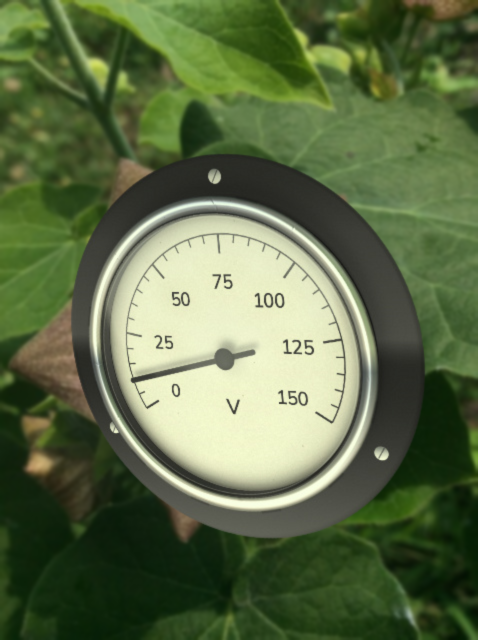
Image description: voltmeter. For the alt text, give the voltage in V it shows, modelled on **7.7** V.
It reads **10** V
